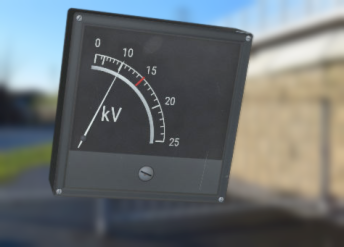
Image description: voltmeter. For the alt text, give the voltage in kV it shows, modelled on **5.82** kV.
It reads **10** kV
